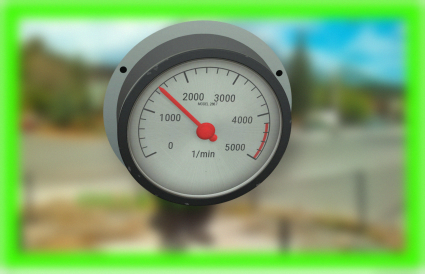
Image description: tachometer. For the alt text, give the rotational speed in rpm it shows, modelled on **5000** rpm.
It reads **1500** rpm
